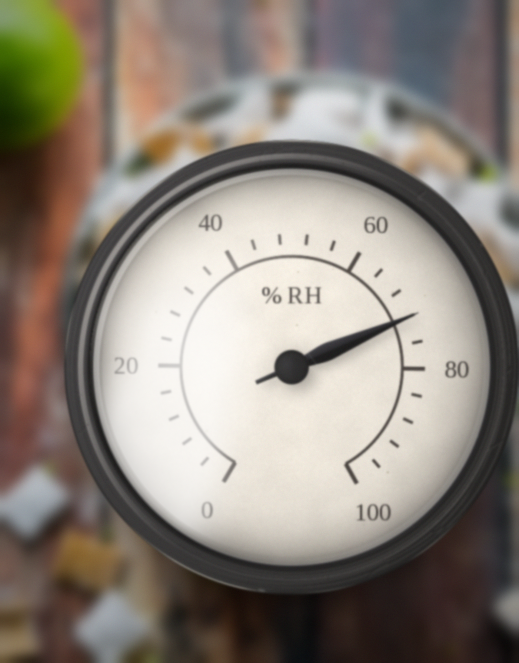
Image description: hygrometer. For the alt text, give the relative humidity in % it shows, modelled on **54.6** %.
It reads **72** %
